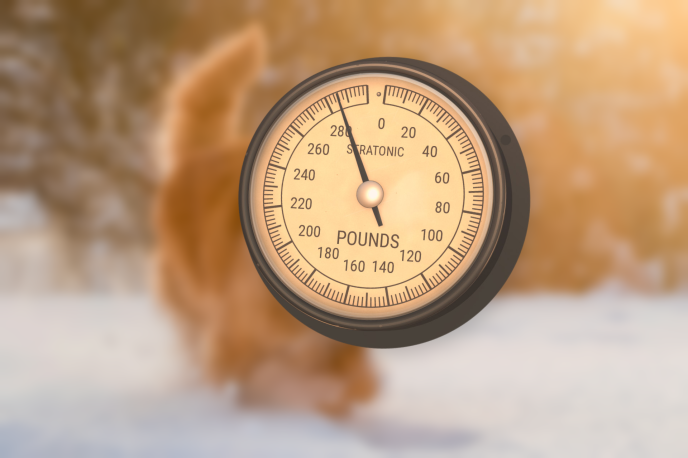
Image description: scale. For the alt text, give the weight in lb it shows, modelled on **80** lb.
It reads **286** lb
